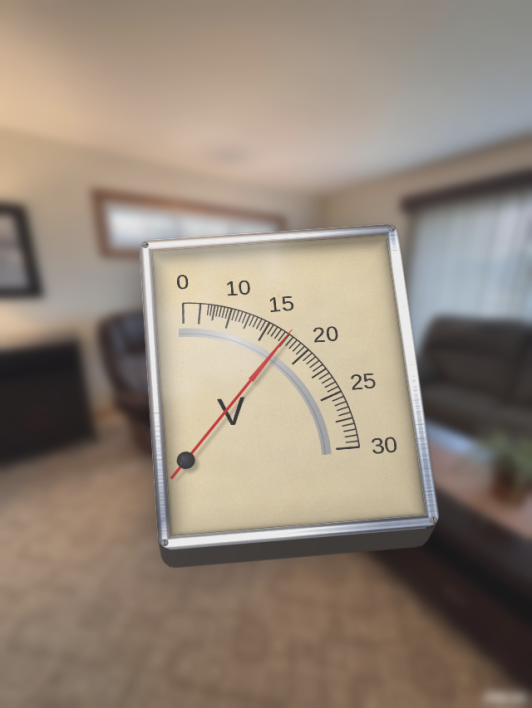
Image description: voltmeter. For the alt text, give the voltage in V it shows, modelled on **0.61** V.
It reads **17.5** V
